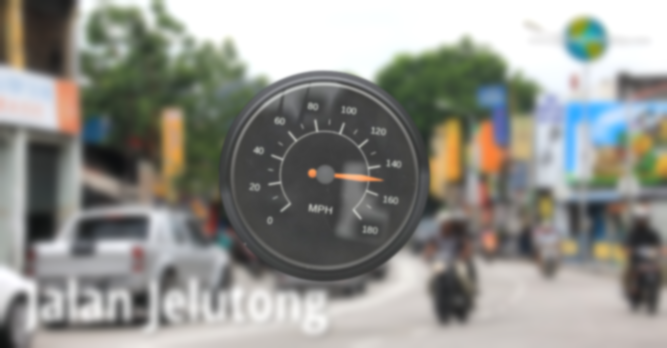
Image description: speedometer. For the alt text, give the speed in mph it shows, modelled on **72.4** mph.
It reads **150** mph
